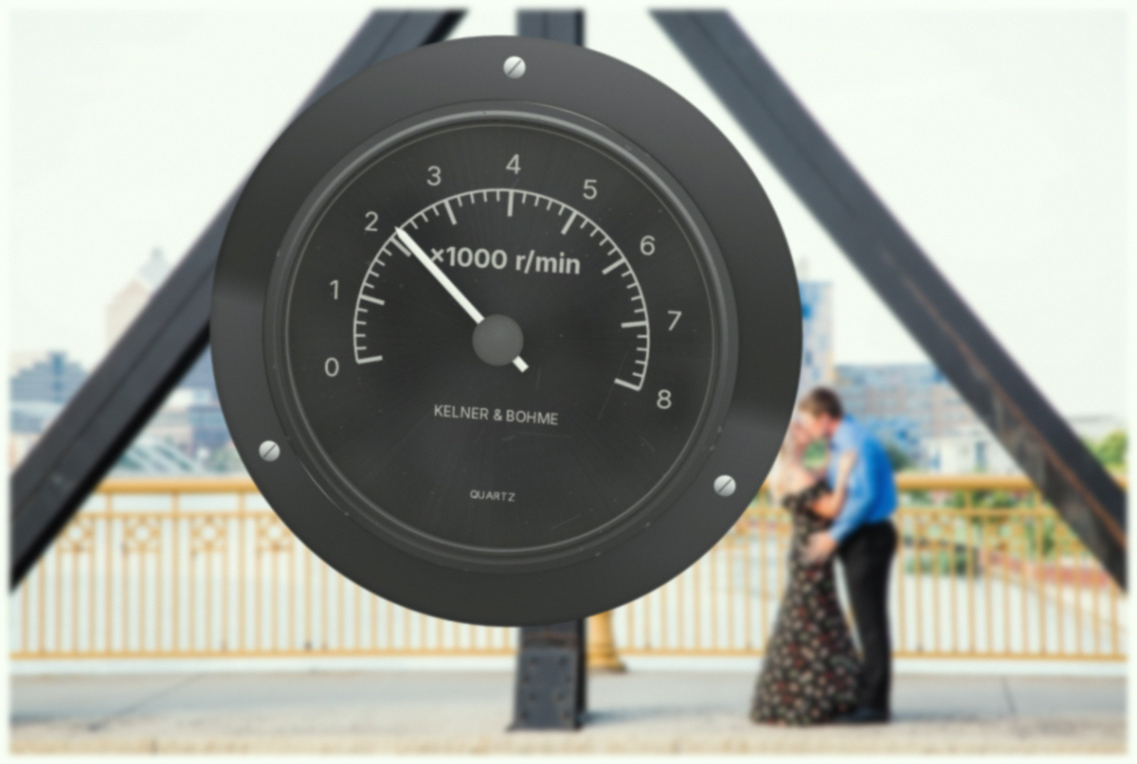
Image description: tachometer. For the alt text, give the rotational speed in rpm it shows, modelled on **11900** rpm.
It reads **2200** rpm
